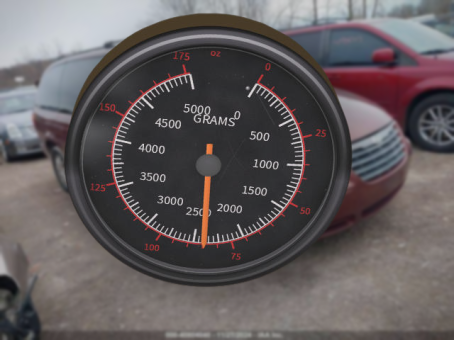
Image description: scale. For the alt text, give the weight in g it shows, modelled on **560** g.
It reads **2400** g
